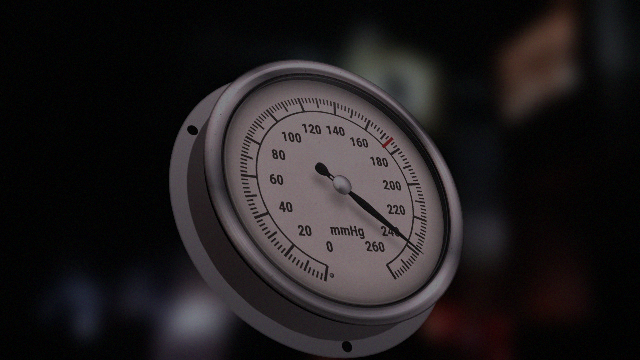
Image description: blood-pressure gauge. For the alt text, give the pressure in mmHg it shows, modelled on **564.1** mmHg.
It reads **240** mmHg
